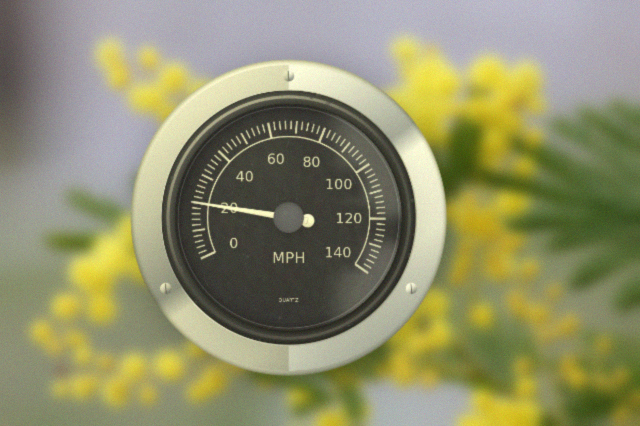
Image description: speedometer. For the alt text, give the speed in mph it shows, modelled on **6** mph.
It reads **20** mph
